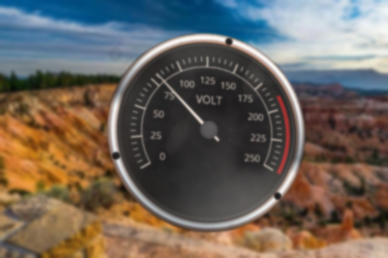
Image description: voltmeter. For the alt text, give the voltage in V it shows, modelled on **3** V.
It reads **80** V
